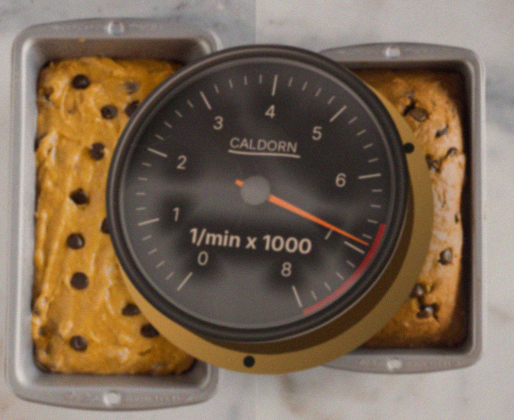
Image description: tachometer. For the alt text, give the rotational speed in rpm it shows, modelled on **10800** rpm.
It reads **6900** rpm
